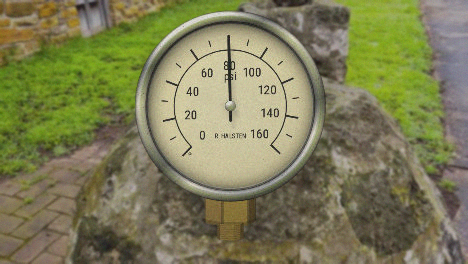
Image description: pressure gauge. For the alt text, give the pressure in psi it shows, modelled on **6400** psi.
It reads **80** psi
